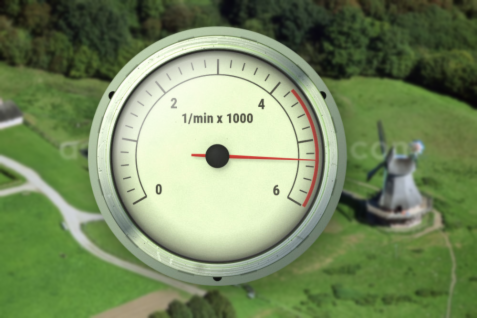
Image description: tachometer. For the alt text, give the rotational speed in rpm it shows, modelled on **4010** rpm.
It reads **5300** rpm
